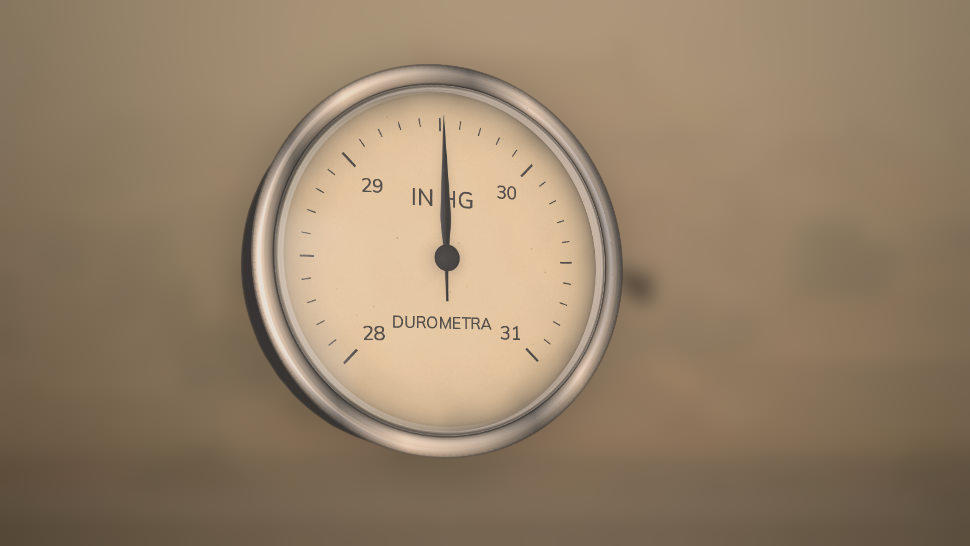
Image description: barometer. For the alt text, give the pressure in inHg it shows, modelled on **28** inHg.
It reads **29.5** inHg
